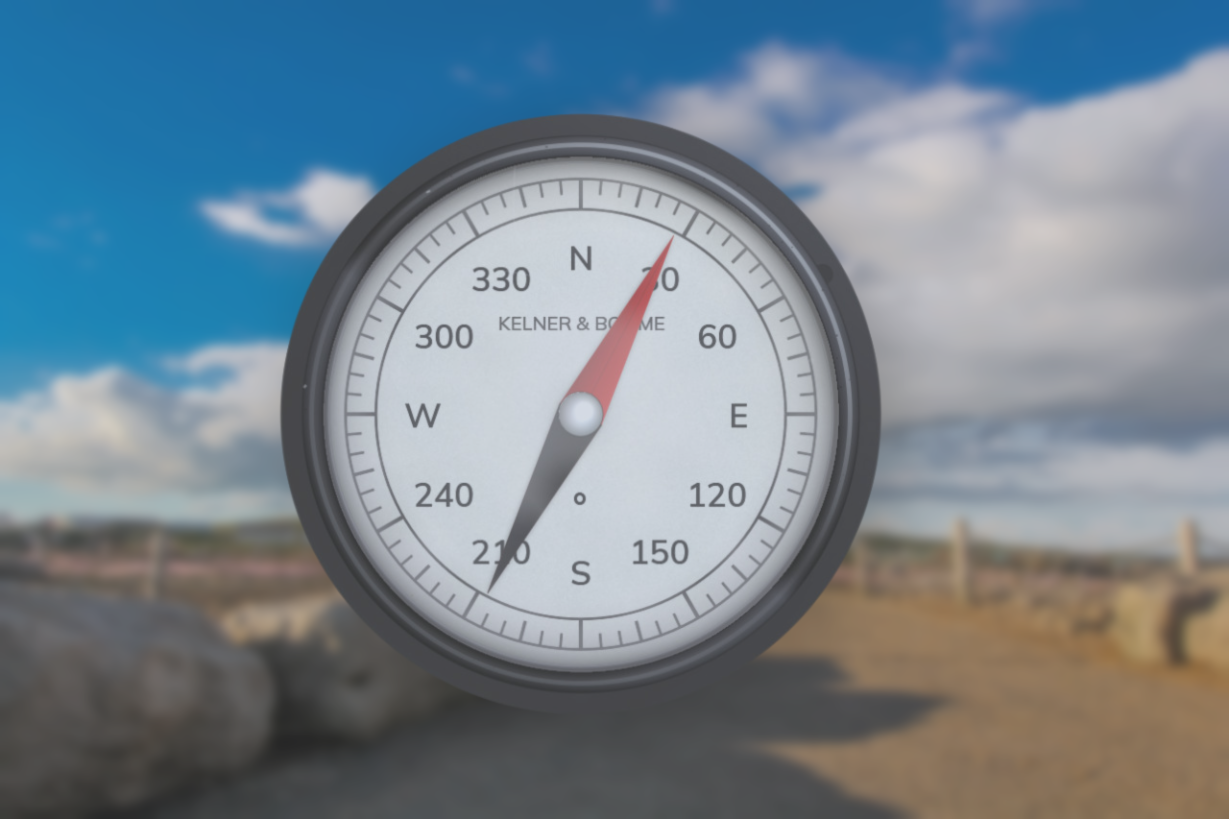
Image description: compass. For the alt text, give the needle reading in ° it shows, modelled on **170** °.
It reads **27.5** °
